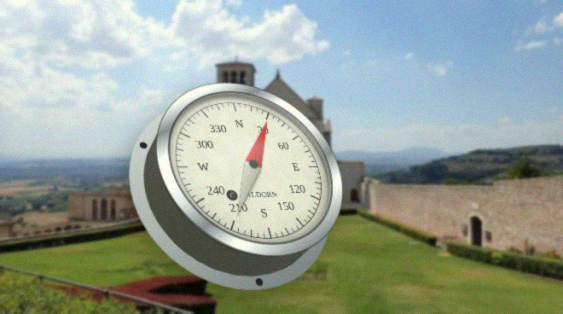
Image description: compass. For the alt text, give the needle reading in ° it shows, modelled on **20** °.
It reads **30** °
